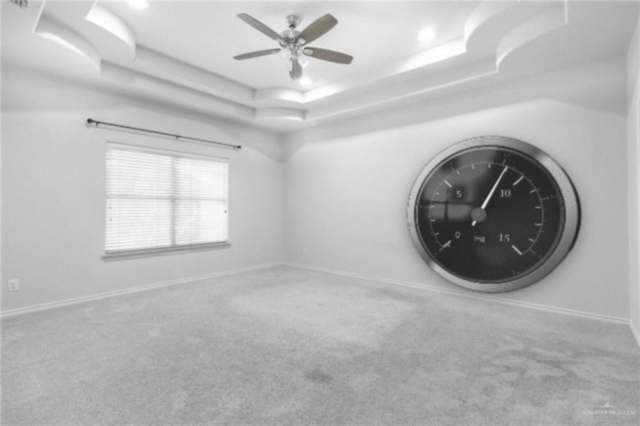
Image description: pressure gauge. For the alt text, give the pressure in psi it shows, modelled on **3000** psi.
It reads **9** psi
